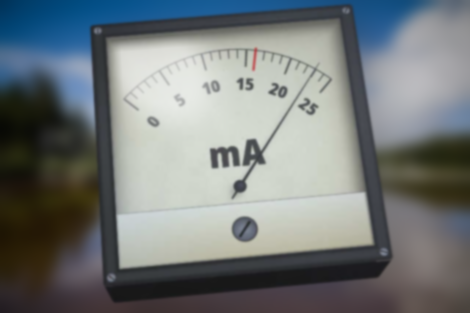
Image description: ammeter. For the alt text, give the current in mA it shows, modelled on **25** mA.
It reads **23** mA
